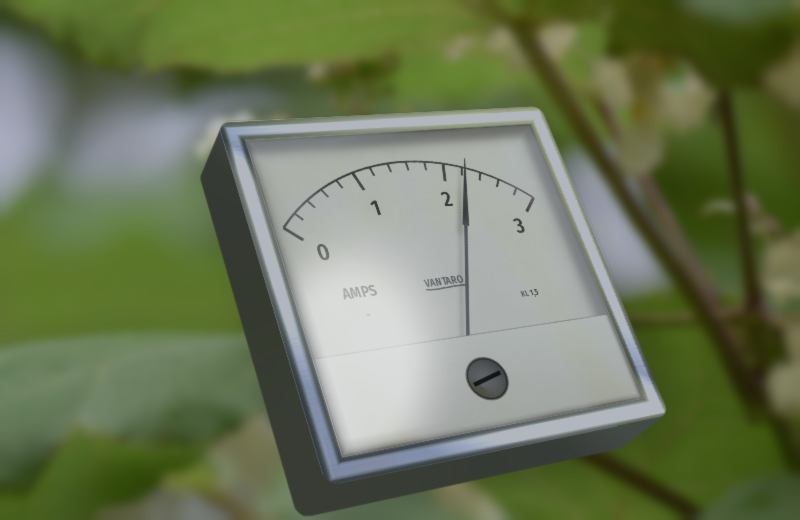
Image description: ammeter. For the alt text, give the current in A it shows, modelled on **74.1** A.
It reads **2.2** A
